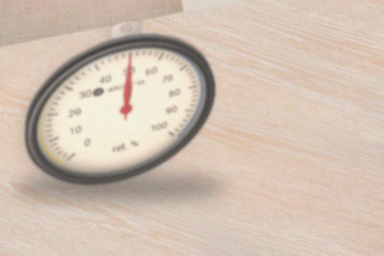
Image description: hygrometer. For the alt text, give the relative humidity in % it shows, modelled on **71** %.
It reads **50** %
